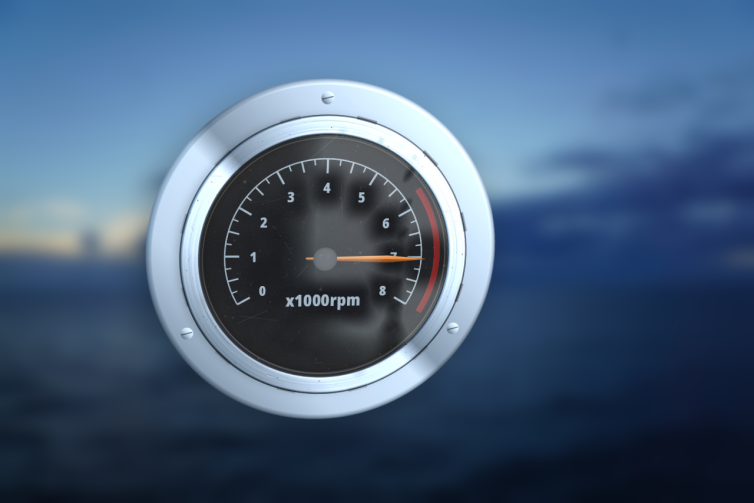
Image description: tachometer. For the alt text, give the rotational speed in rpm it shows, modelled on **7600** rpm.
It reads **7000** rpm
